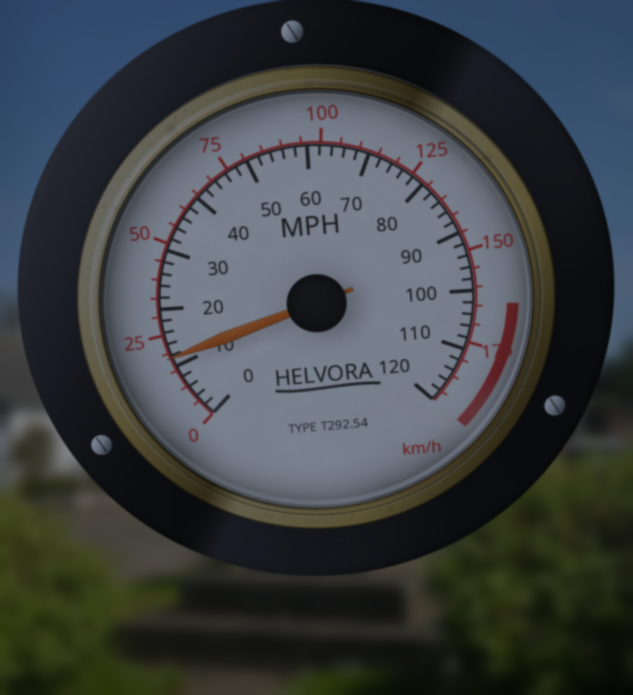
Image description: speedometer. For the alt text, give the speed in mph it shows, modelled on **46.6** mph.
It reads **12** mph
